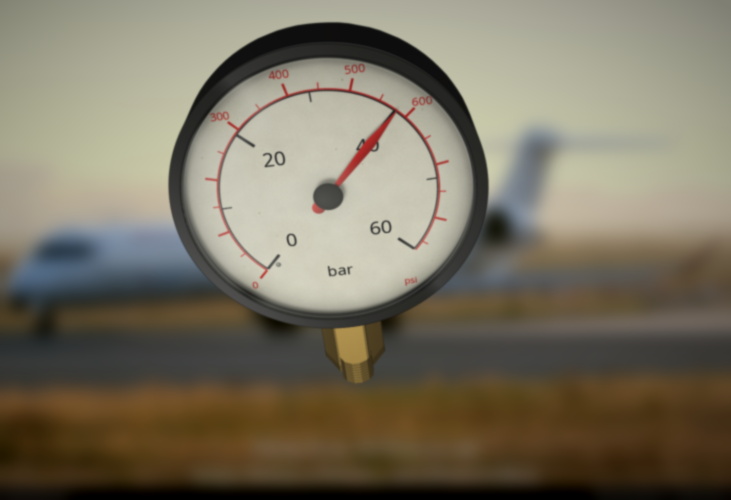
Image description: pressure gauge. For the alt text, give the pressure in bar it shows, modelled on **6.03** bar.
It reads **40** bar
